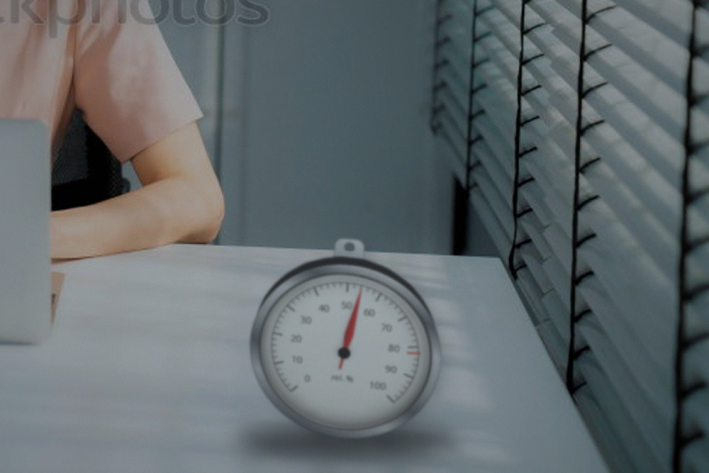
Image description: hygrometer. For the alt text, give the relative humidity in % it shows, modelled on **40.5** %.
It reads **54** %
